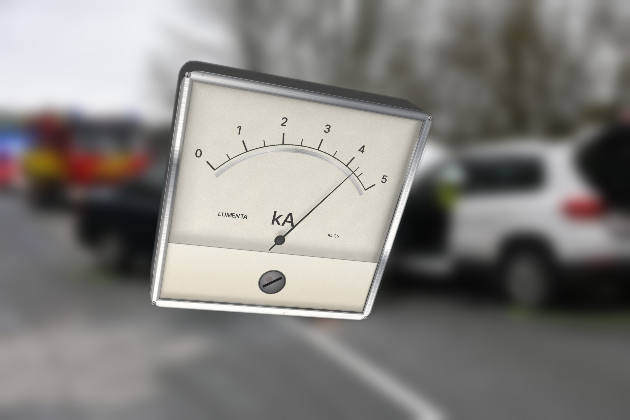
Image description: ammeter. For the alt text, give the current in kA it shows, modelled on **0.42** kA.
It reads **4.25** kA
